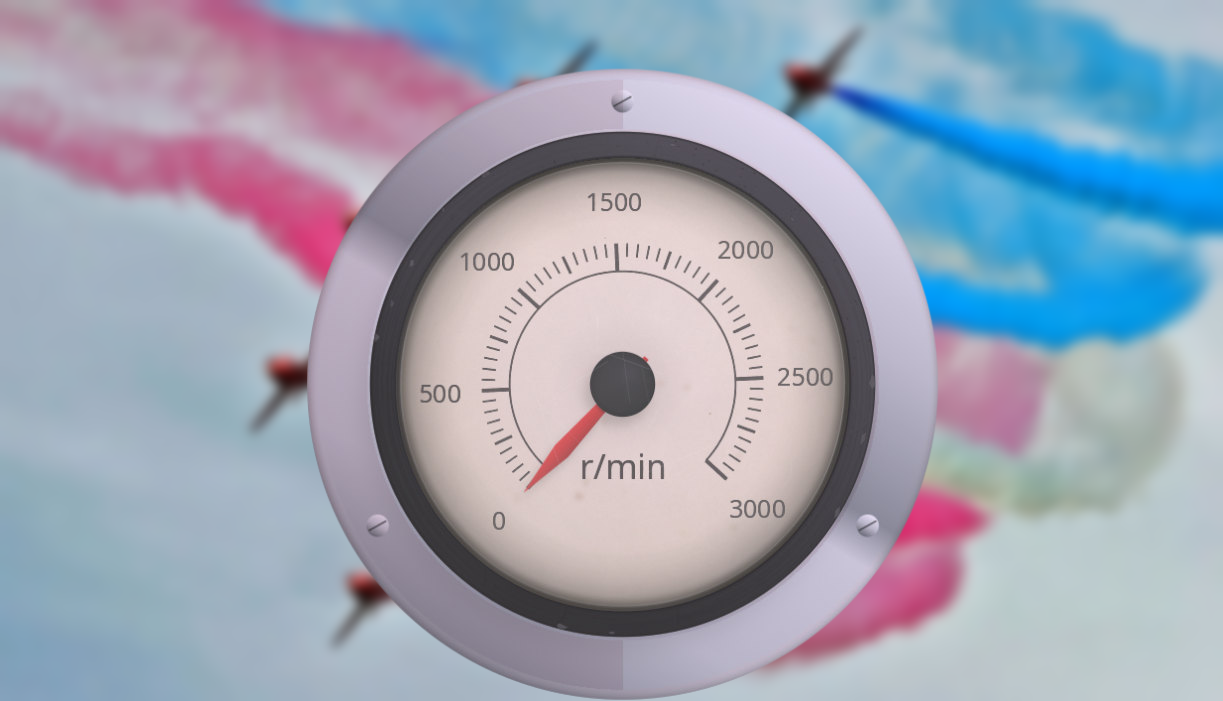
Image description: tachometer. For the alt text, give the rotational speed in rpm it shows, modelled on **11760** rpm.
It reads **0** rpm
